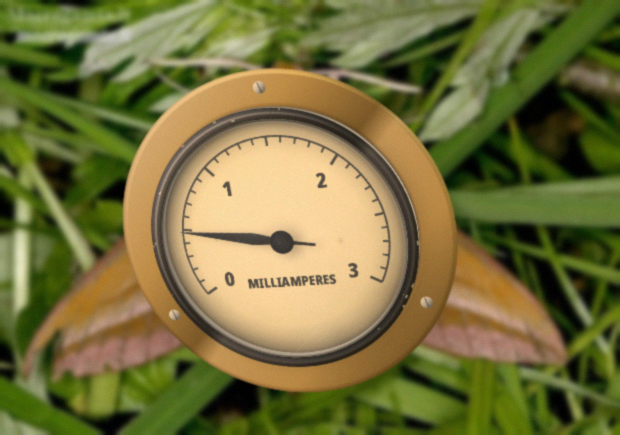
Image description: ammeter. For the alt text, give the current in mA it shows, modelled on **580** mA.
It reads **0.5** mA
